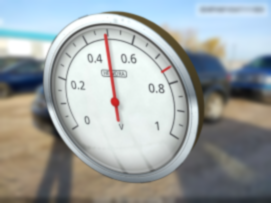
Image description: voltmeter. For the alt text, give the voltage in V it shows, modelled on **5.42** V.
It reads **0.5** V
